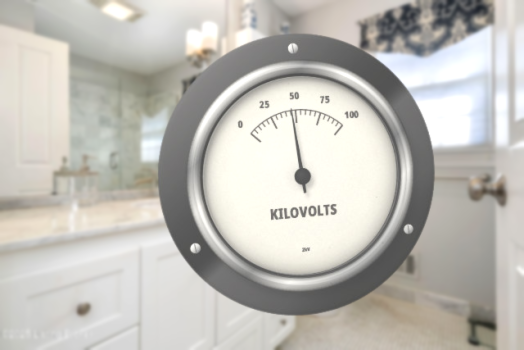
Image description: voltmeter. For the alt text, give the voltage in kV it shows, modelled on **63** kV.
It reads **45** kV
